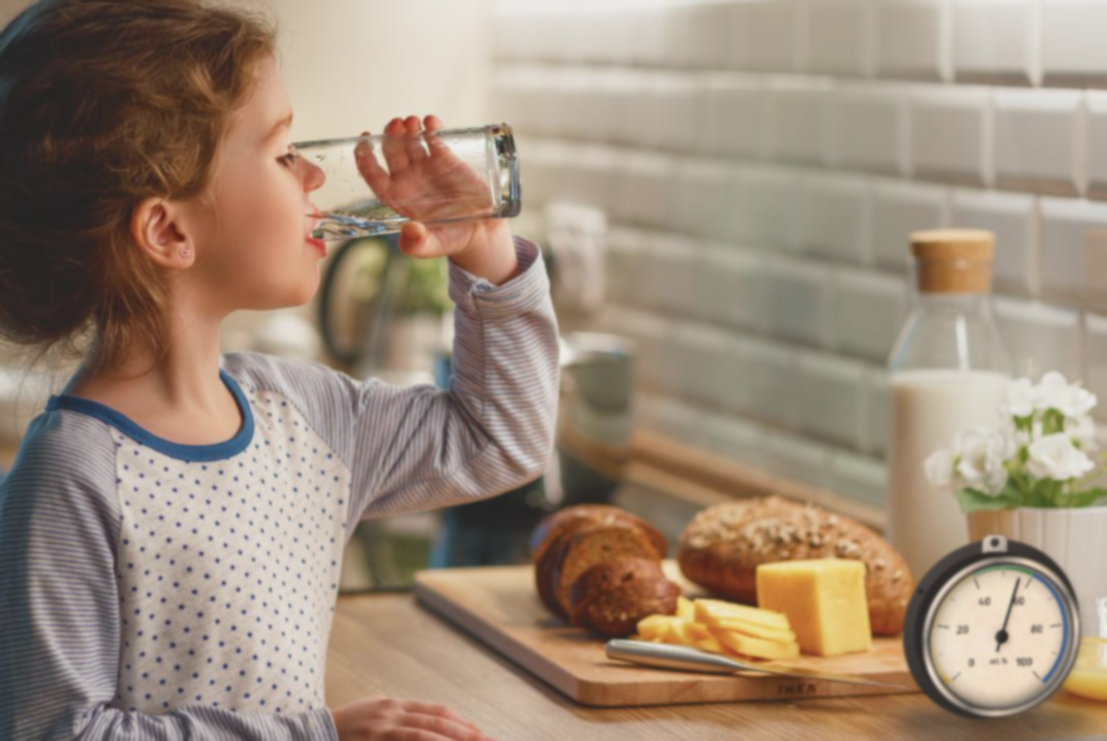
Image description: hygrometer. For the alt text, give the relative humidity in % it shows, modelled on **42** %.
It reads **55** %
